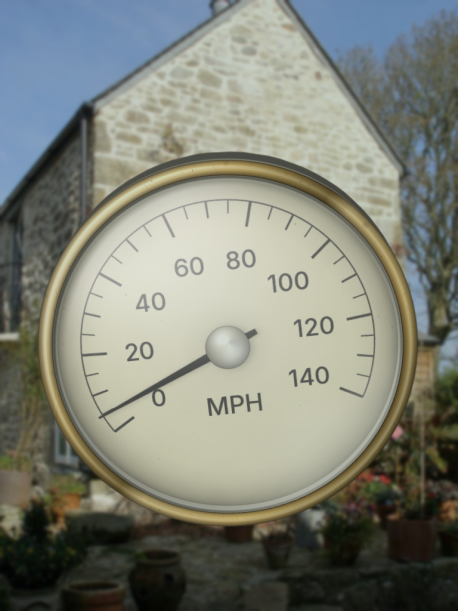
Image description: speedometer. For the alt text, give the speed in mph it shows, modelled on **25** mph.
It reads **5** mph
